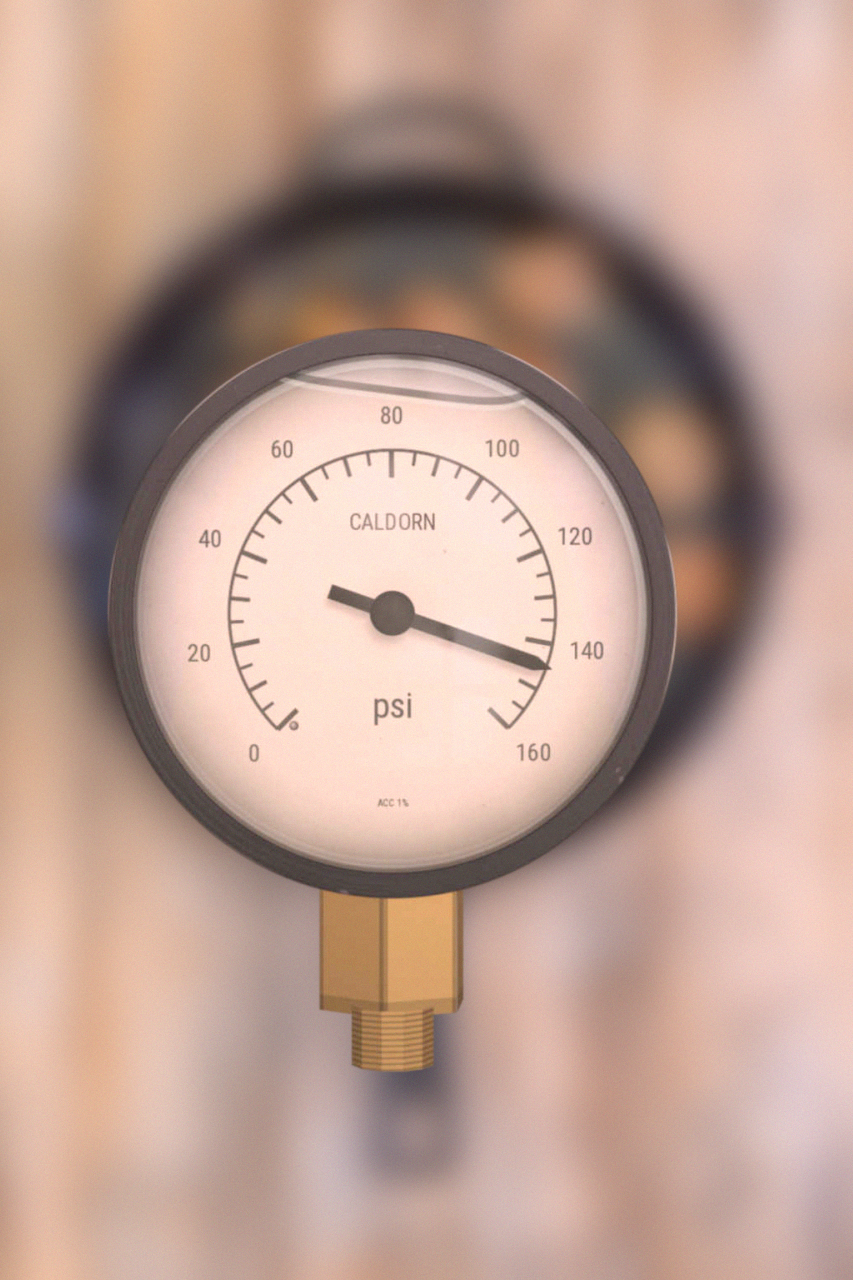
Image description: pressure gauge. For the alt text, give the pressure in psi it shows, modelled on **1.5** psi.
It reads **145** psi
